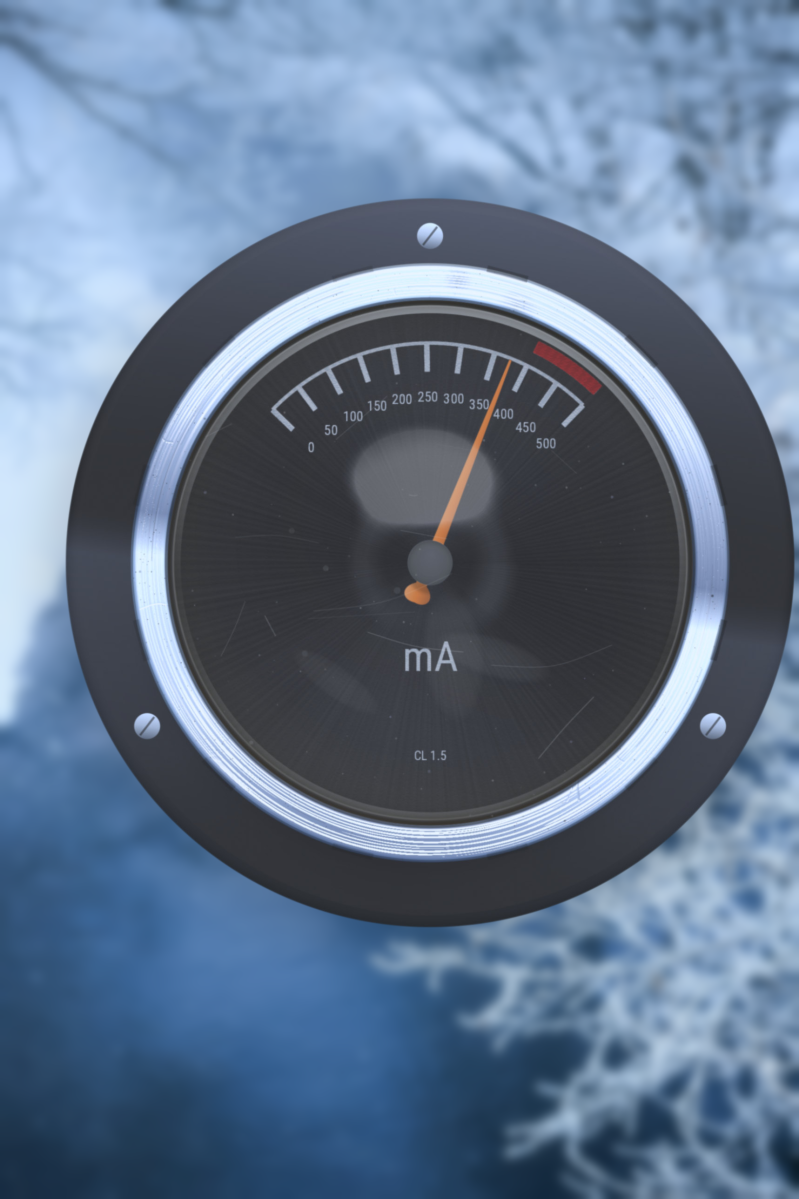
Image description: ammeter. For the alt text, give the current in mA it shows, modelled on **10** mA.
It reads **375** mA
